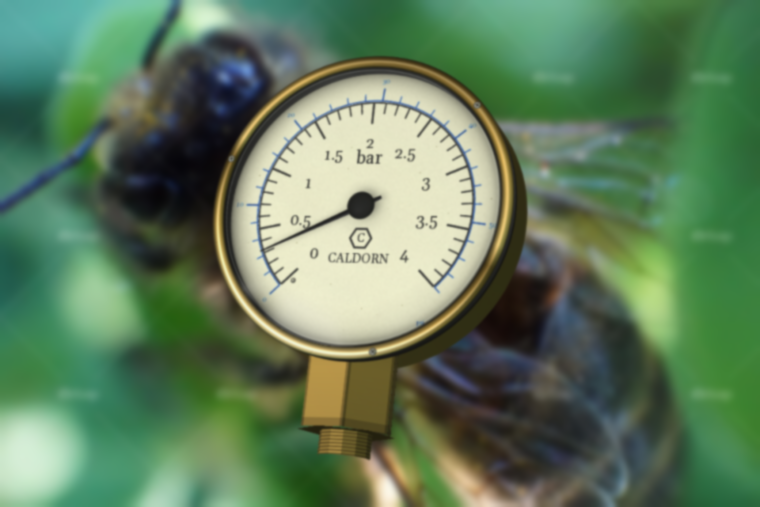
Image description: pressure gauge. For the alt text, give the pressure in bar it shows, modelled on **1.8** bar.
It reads **0.3** bar
